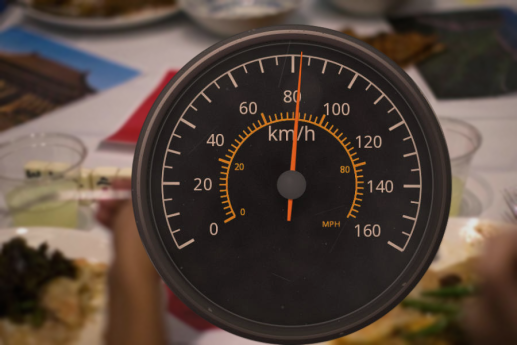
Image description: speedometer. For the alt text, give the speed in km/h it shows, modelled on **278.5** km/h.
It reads **82.5** km/h
